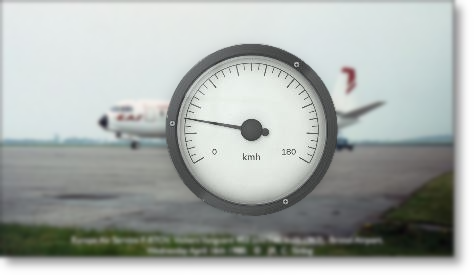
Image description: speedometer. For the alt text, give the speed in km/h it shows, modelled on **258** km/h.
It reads **30** km/h
